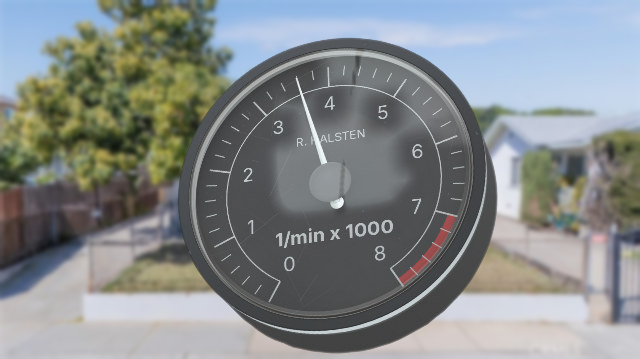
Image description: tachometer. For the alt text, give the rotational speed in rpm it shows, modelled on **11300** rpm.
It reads **3600** rpm
